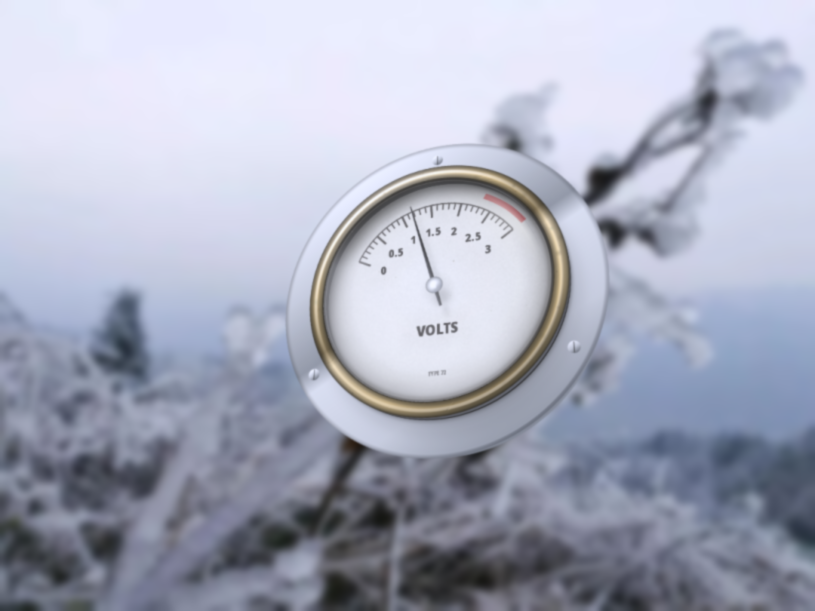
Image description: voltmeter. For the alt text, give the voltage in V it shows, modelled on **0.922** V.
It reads **1.2** V
